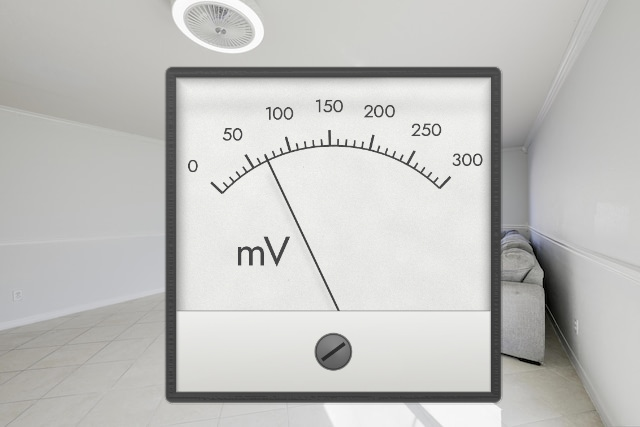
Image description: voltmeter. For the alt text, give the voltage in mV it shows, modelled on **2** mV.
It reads **70** mV
